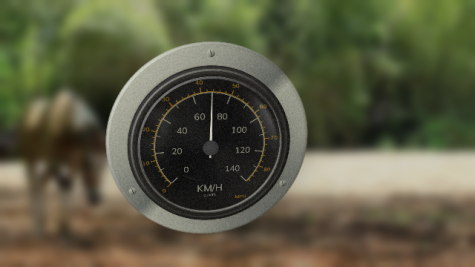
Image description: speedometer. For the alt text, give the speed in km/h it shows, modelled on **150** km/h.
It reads **70** km/h
